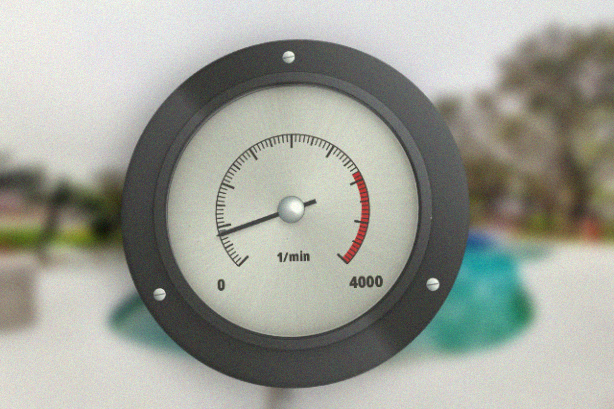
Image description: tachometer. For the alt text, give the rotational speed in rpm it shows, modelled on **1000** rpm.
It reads **400** rpm
